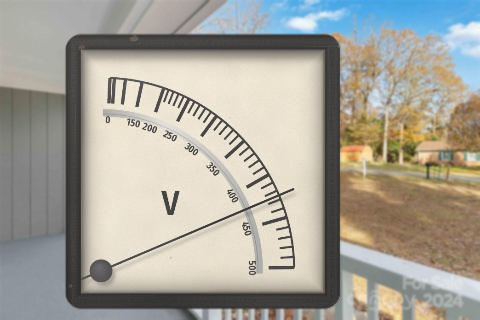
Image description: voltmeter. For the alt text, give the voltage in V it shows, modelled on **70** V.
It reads **425** V
